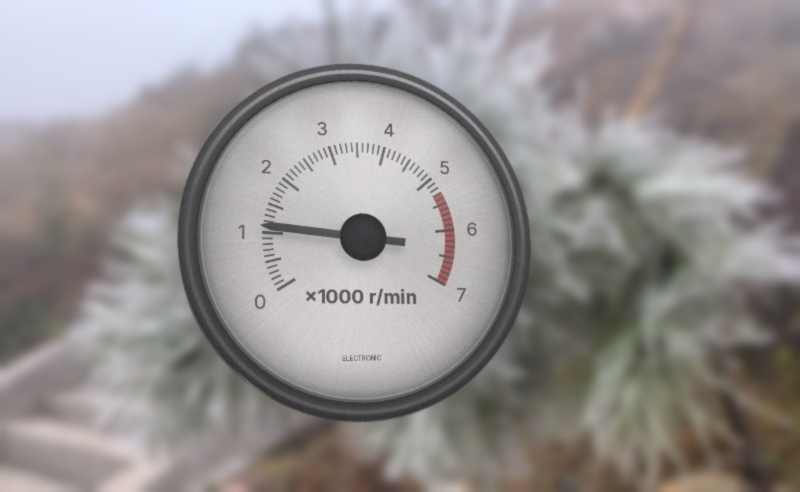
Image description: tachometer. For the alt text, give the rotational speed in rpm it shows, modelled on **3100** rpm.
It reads **1100** rpm
